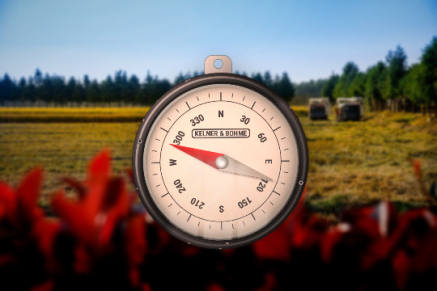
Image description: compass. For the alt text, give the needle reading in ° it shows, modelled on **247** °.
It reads **290** °
